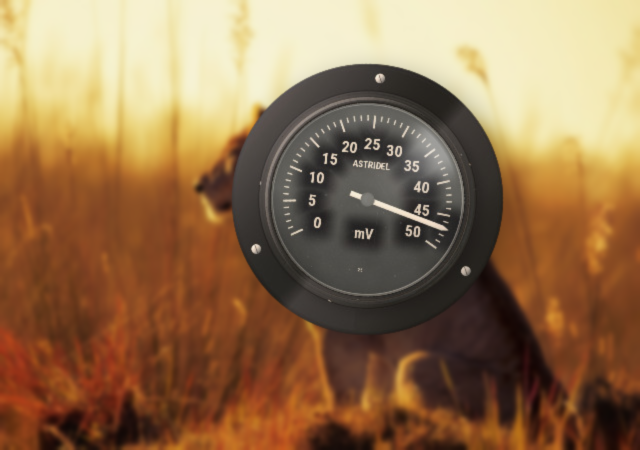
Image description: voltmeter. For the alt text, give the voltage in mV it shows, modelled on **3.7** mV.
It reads **47** mV
